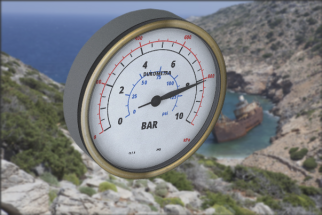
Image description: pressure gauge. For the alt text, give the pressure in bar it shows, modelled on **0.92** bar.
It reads **8** bar
